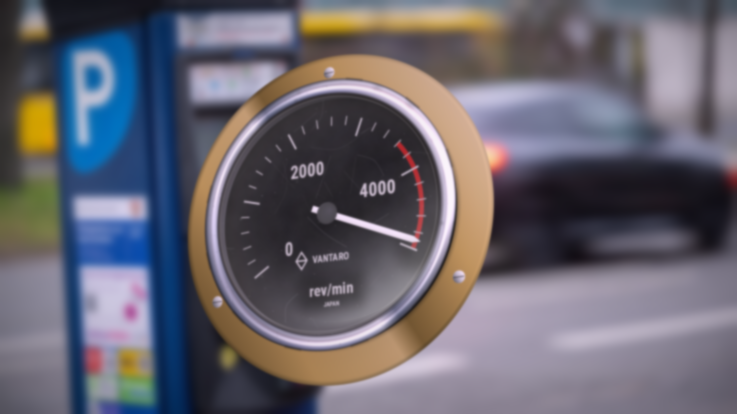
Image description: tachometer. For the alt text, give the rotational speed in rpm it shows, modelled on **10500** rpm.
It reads **4900** rpm
